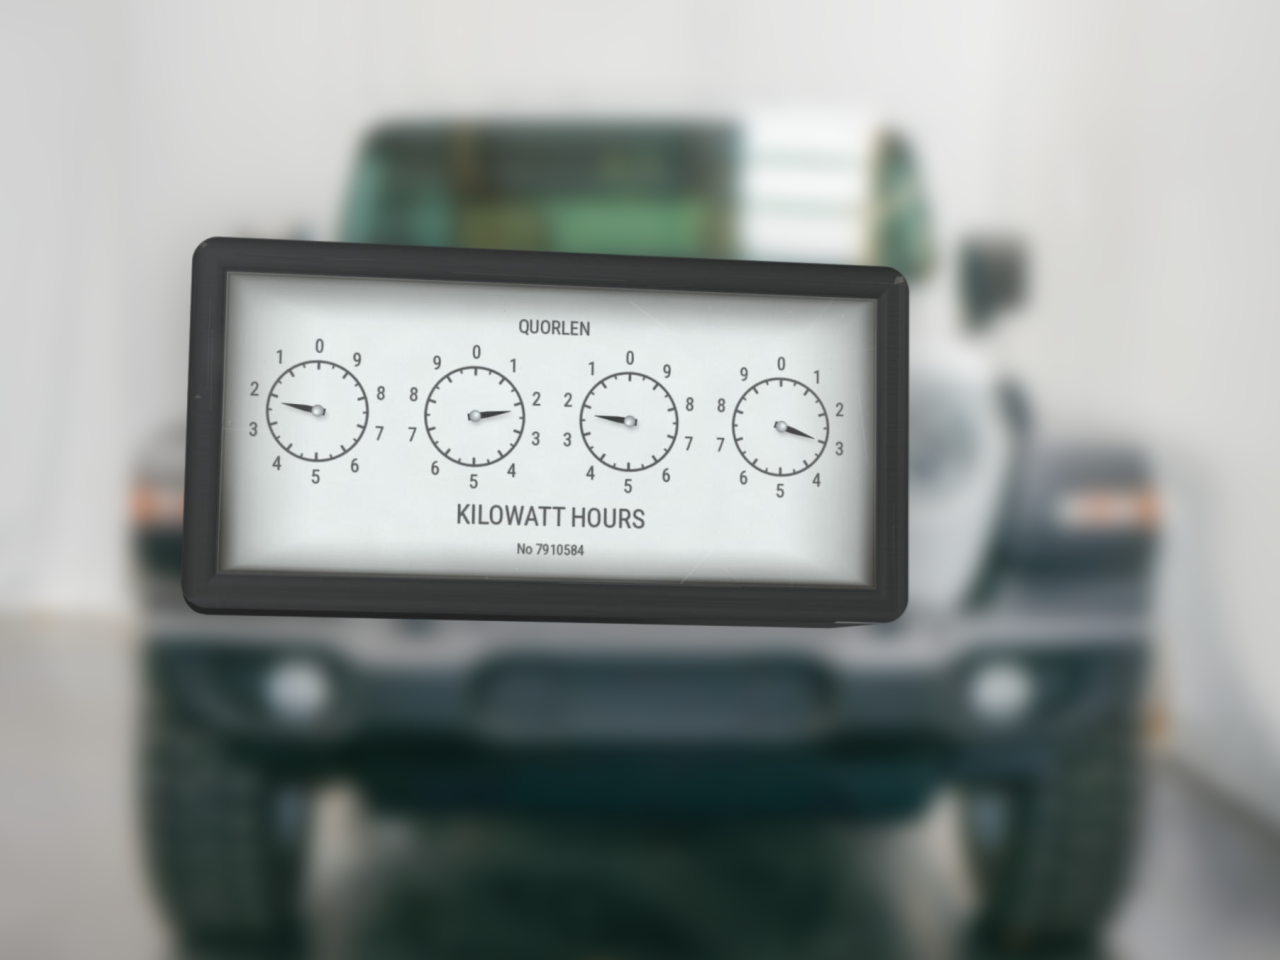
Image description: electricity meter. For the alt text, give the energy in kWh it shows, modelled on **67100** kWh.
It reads **2223** kWh
